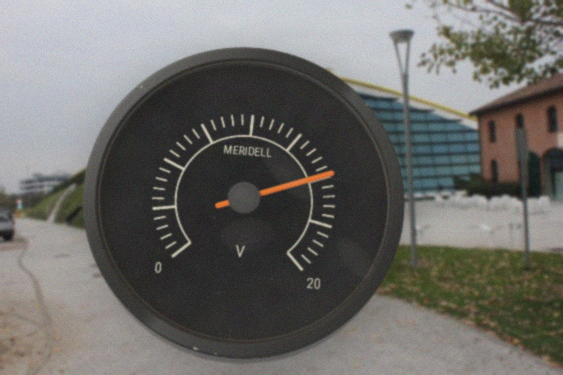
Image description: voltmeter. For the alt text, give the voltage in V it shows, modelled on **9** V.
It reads **15** V
